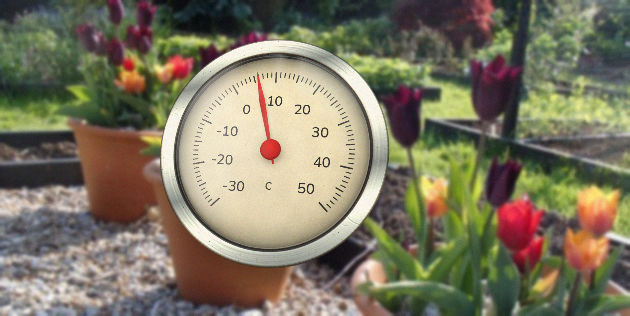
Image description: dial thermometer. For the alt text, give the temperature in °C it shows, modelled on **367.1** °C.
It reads **6** °C
